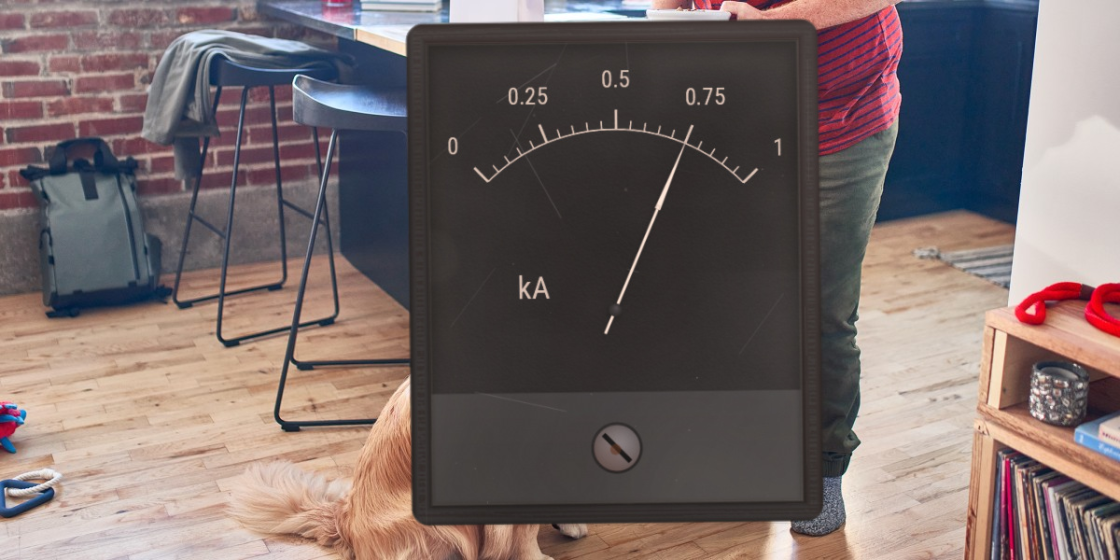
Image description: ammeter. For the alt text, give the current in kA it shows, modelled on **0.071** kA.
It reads **0.75** kA
